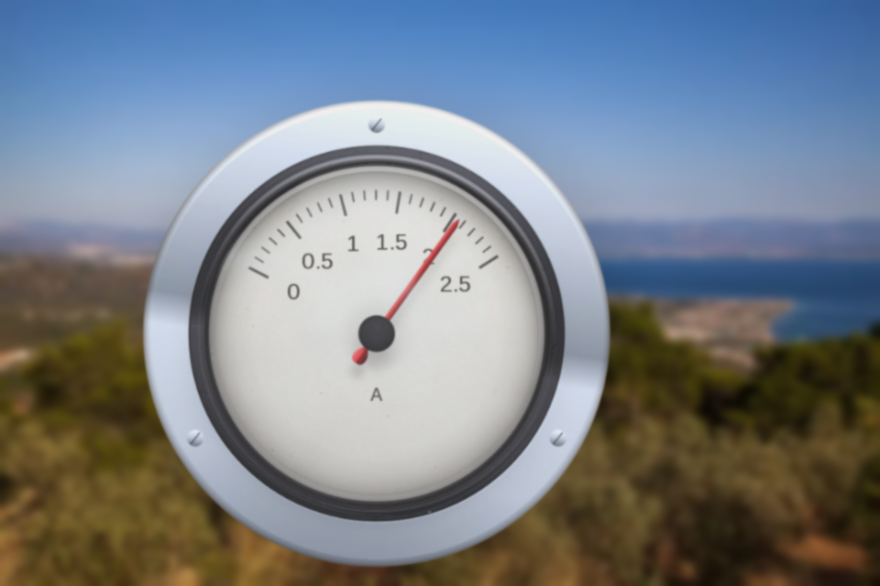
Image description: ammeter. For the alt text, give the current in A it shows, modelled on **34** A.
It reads **2.05** A
